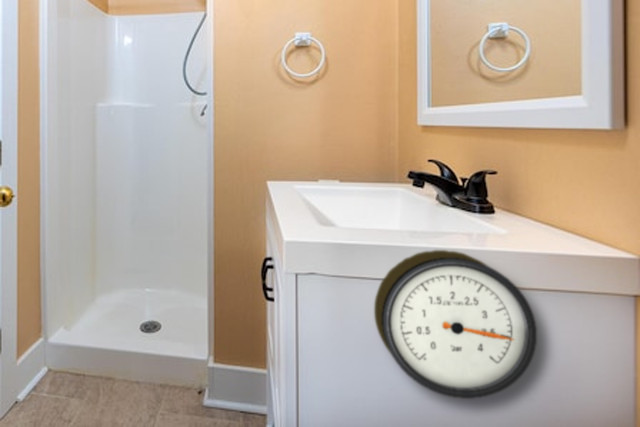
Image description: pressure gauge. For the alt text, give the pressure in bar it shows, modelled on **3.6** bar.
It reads **3.5** bar
